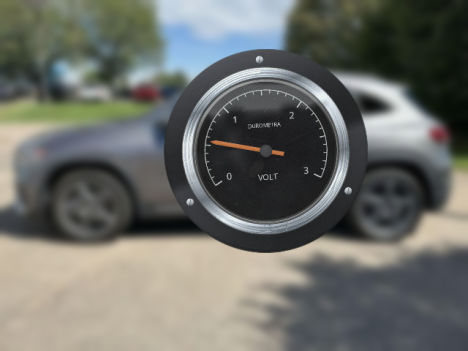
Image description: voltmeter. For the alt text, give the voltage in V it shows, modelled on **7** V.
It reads **0.55** V
